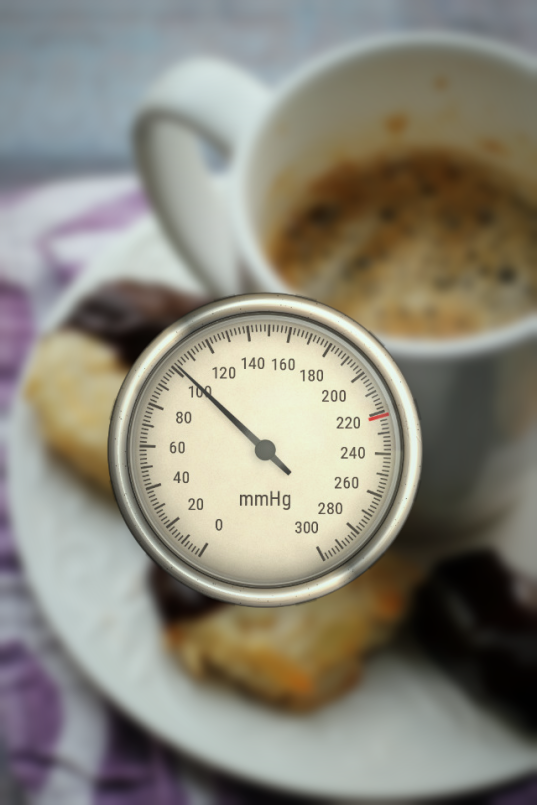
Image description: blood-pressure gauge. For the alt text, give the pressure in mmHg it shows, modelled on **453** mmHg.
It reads **102** mmHg
